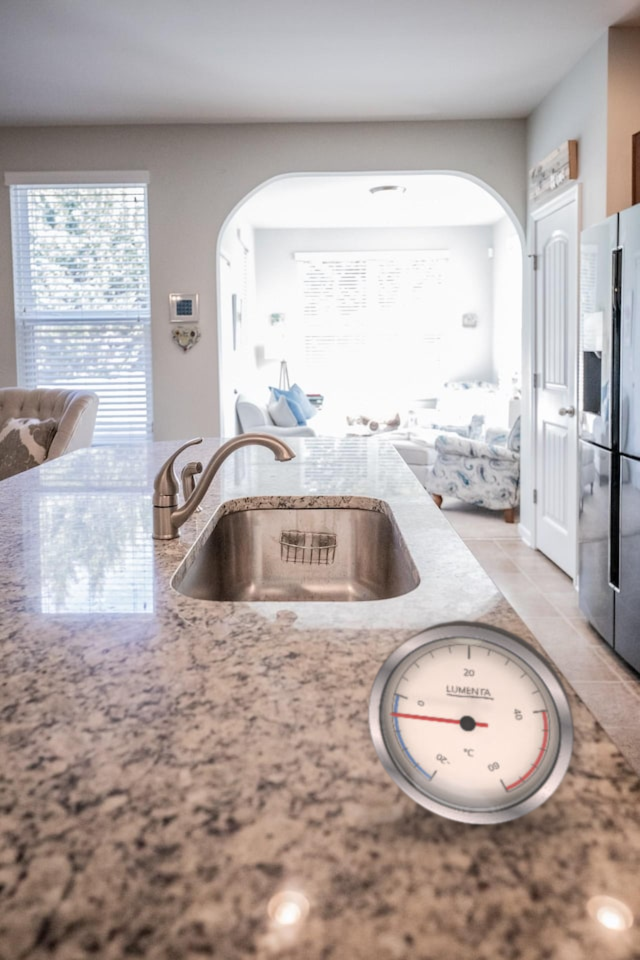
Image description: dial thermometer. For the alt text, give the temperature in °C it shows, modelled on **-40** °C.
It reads **-4** °C
